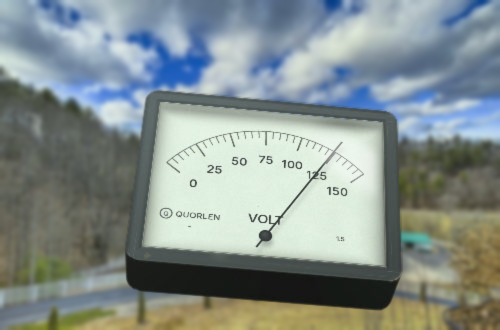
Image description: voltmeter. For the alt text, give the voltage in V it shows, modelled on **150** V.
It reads **125** V
